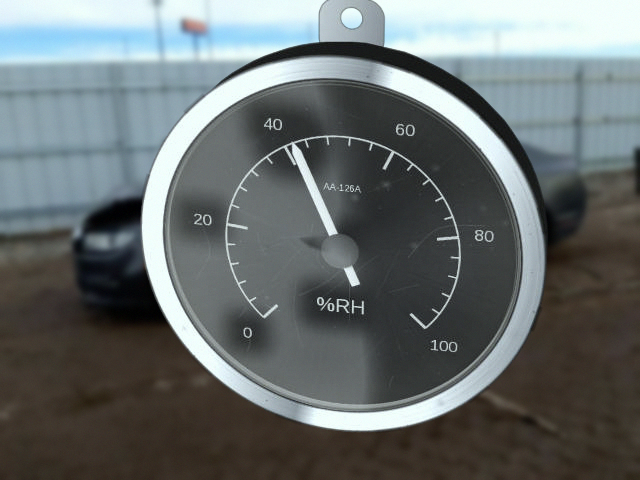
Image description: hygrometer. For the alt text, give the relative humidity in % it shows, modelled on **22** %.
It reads **42** %
